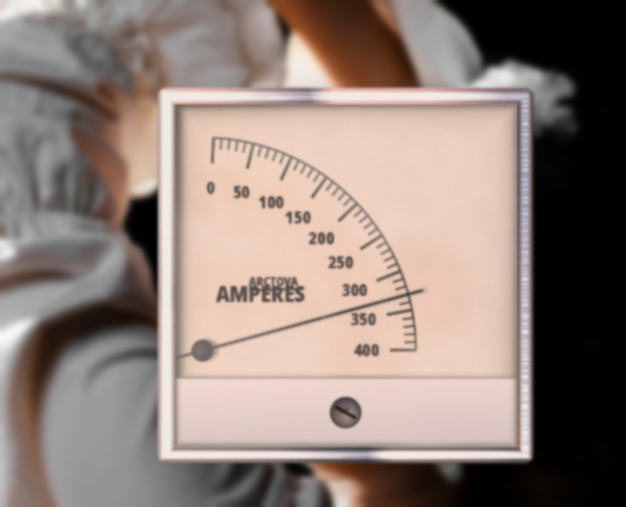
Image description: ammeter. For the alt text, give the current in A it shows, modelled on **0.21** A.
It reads **330** A
